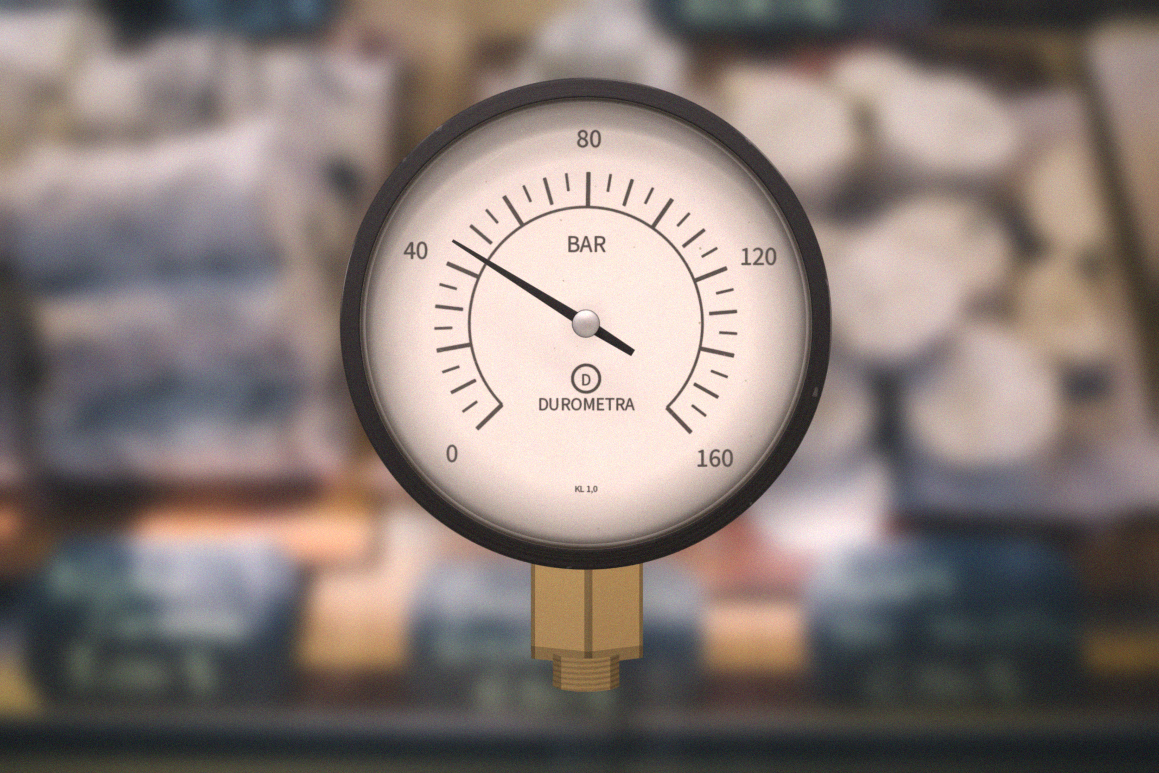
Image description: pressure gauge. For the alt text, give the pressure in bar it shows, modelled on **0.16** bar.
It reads **45** bar
